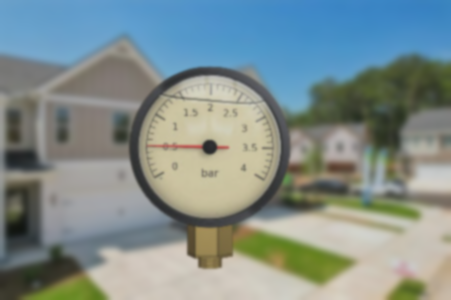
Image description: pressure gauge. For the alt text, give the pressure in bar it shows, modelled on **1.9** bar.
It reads **0.5** bar
